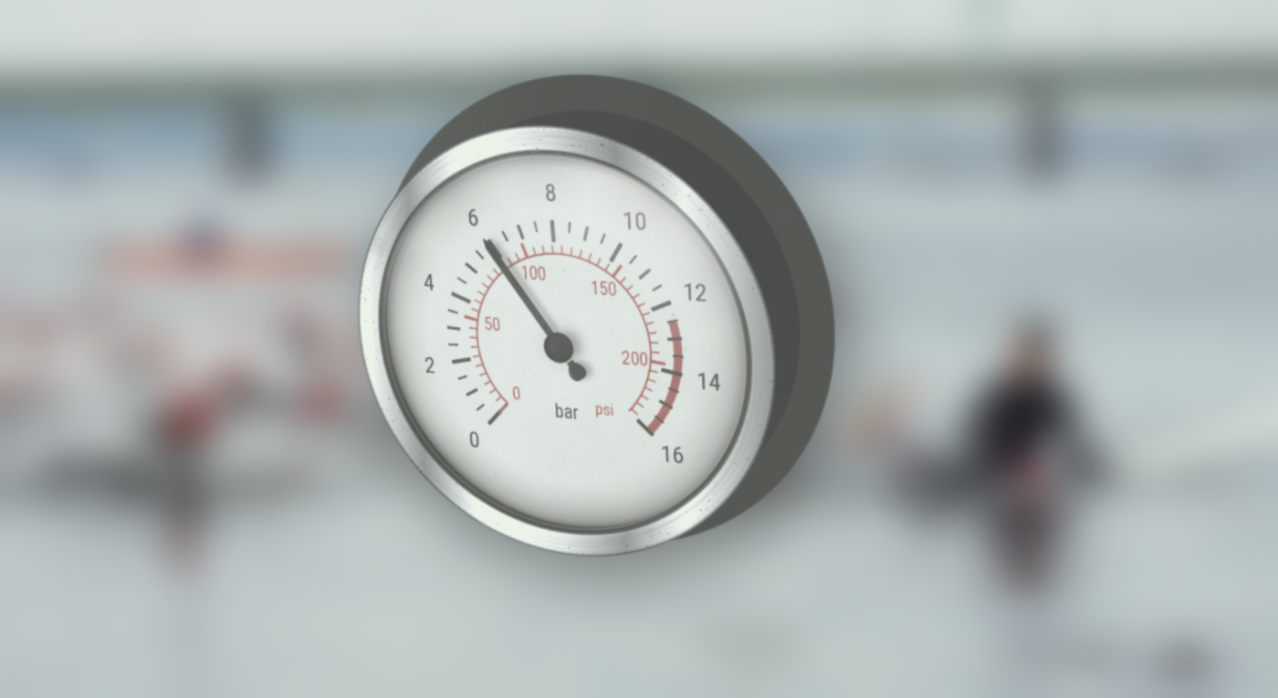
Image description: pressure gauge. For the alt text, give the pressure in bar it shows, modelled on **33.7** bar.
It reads **6** bar
